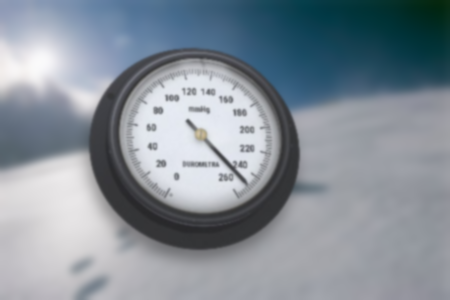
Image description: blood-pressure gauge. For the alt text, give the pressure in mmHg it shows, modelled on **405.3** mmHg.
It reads **250** mmHg
